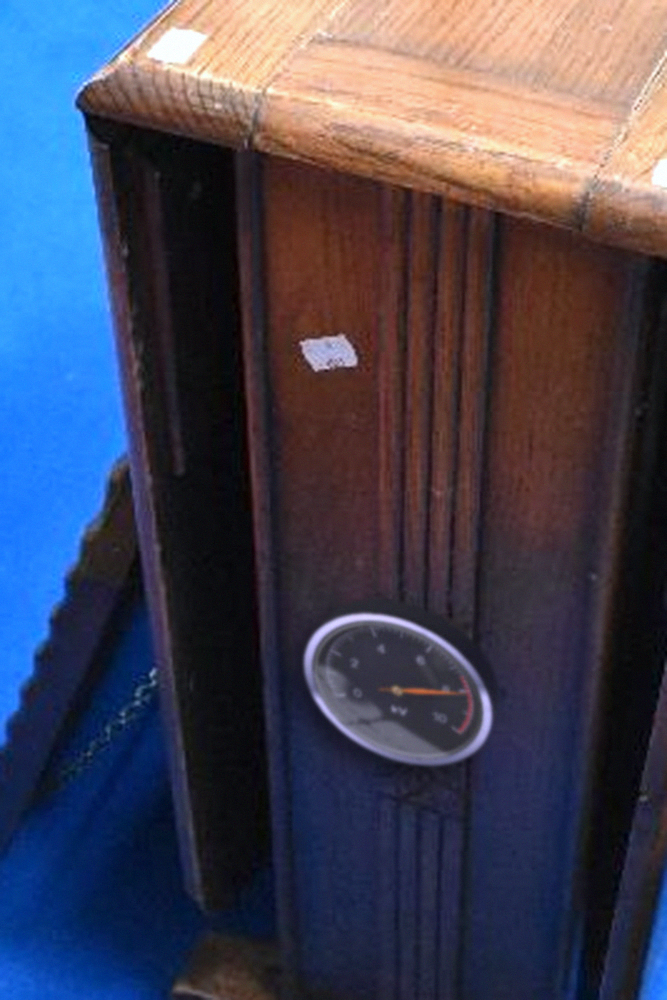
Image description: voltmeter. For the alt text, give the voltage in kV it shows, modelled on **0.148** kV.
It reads **8** kV
